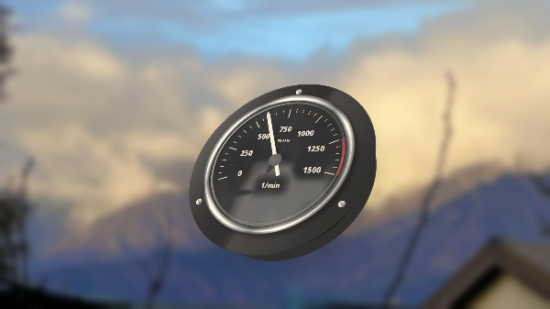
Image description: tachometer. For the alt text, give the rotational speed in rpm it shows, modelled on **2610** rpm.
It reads **600** rpm
